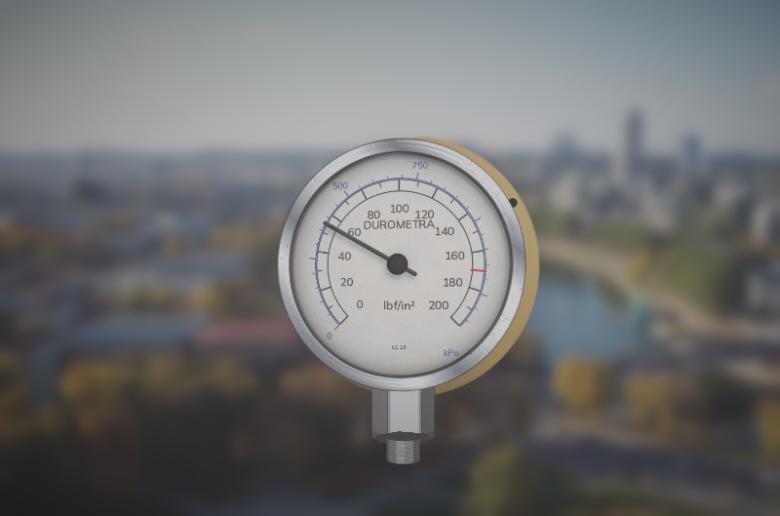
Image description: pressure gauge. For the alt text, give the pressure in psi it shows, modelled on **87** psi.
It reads **55** psi
